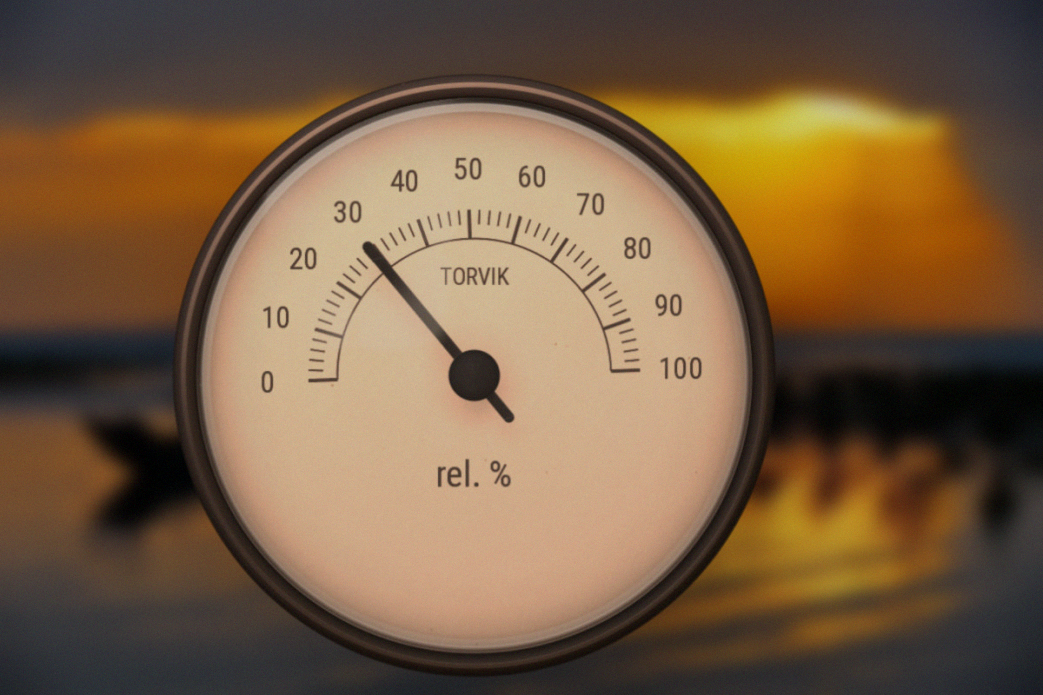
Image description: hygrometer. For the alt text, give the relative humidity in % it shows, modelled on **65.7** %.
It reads **29** %
